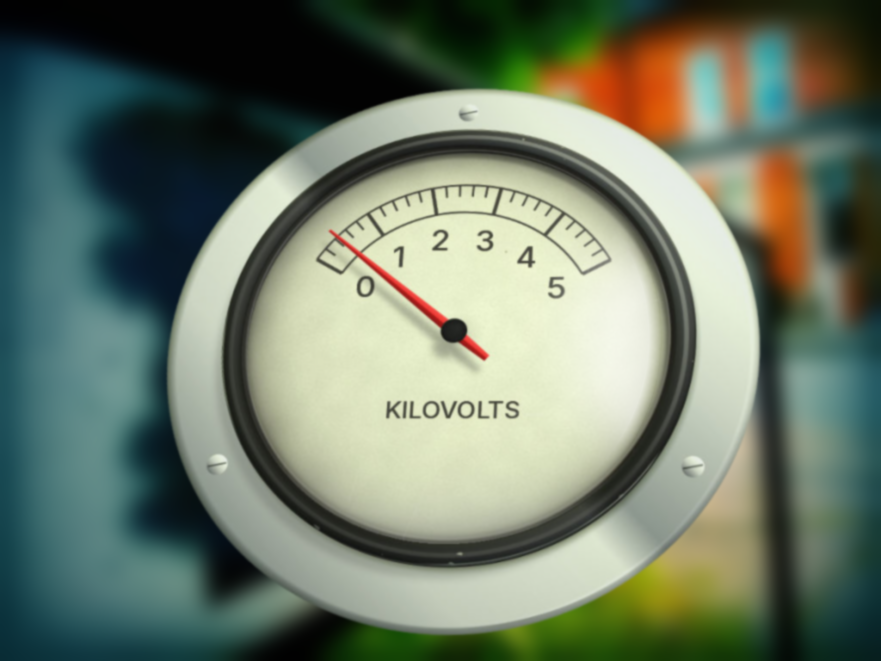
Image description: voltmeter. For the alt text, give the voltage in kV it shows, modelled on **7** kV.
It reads **0.4** kV
